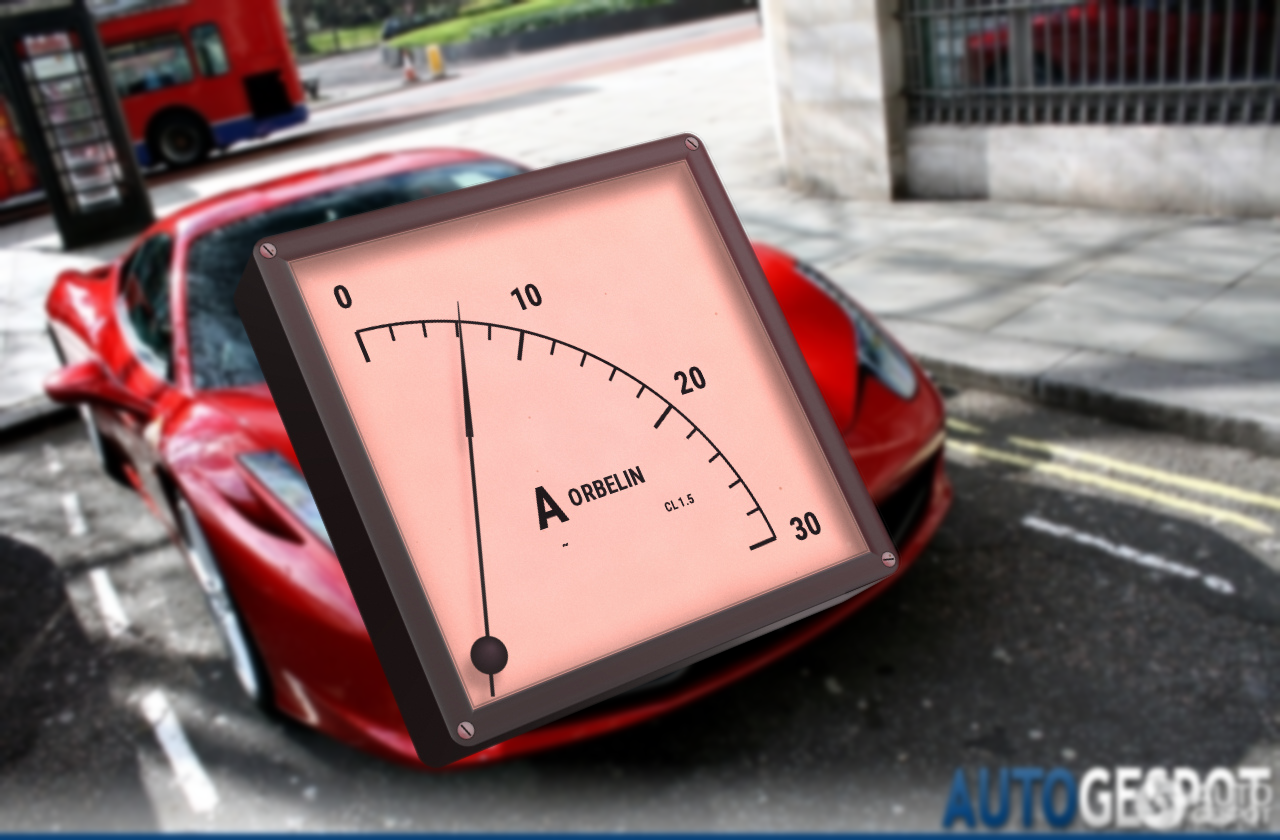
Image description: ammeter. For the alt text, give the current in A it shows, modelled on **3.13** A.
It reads **6** A
